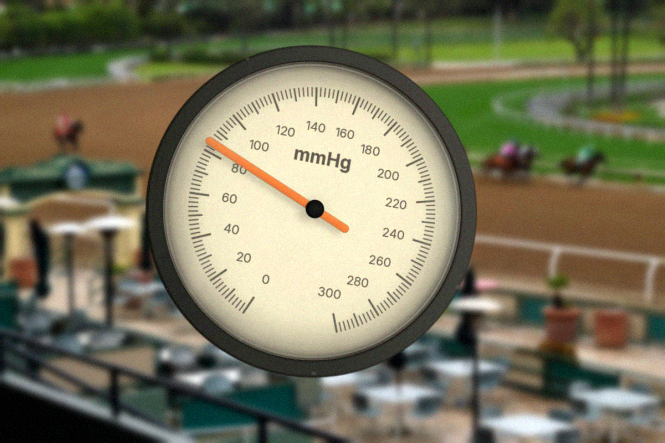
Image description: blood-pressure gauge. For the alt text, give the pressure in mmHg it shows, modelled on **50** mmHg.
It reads **84** mmHg
